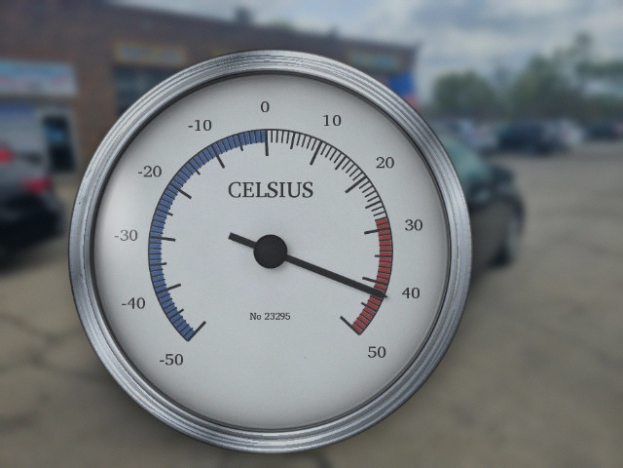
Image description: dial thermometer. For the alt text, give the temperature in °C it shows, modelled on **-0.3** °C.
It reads **42** °C
